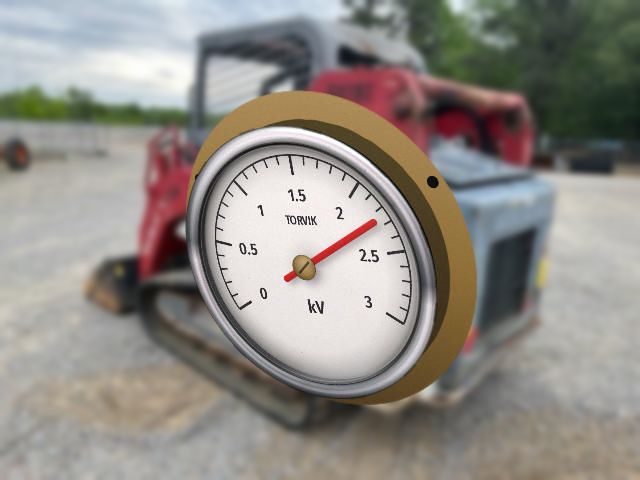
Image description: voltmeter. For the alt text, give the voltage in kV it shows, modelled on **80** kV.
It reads **2.25** kV
